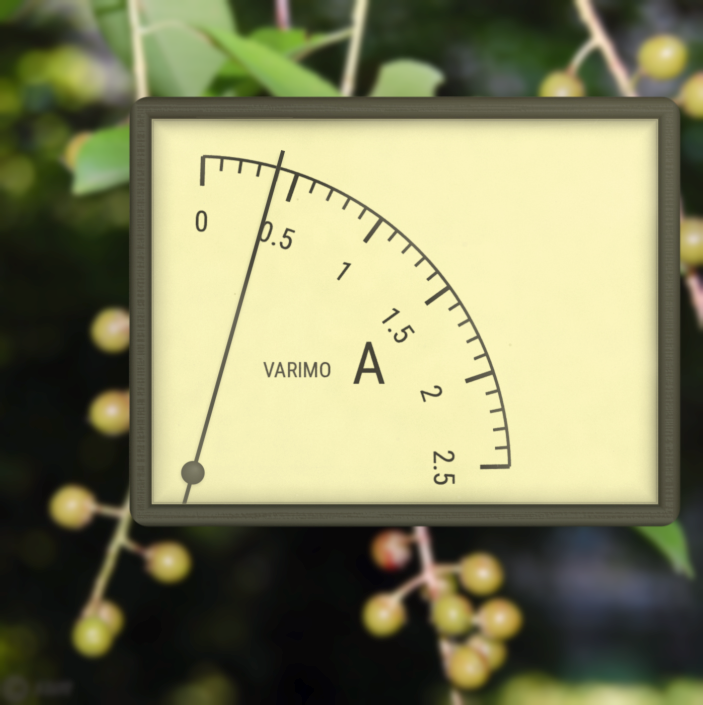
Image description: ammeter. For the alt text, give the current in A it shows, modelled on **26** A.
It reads **0.4** A
